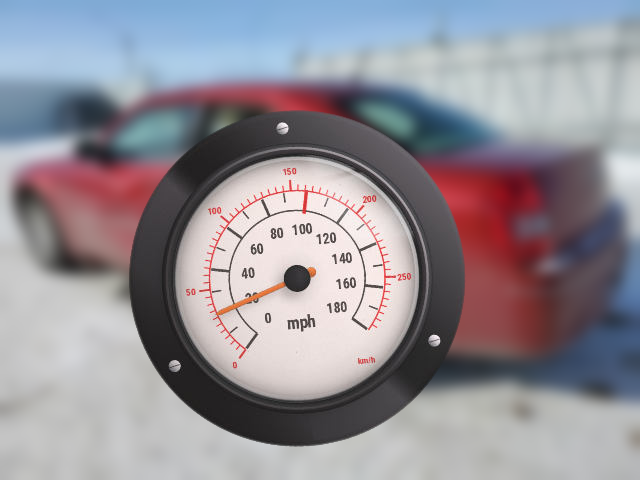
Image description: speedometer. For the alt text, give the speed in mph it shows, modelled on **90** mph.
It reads **20** mph
